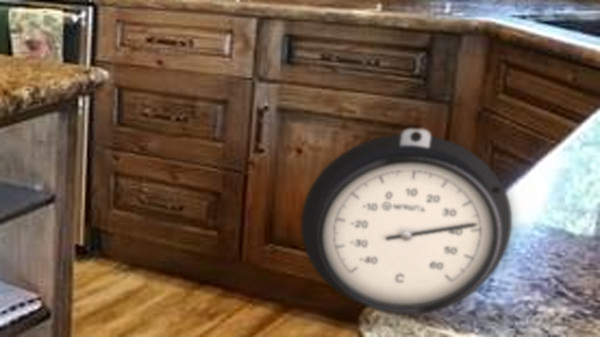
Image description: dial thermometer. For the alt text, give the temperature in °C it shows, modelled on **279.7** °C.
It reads **37.5** °C
